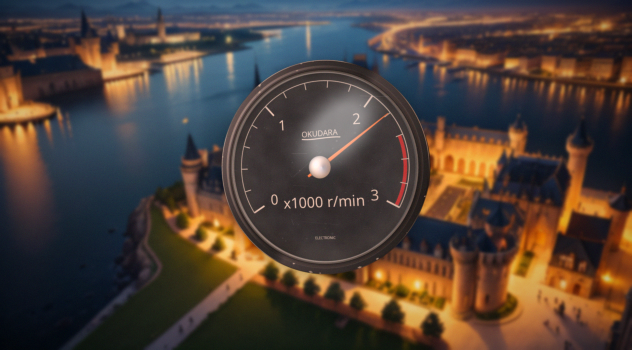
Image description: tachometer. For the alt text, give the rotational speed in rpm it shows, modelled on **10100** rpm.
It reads **2200** rpm
